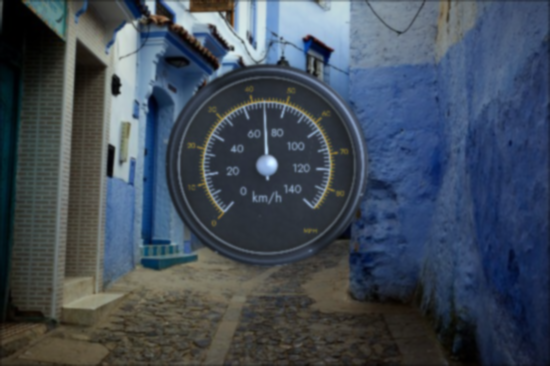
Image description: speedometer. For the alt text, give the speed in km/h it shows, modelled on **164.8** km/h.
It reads **70** km/h
